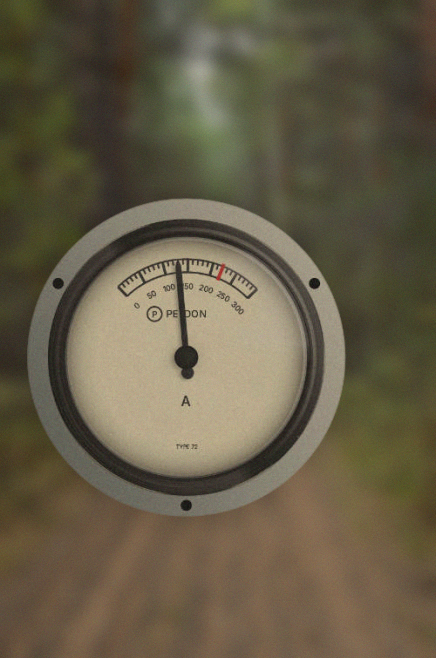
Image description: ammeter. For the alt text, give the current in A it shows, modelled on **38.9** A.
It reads **130** A
